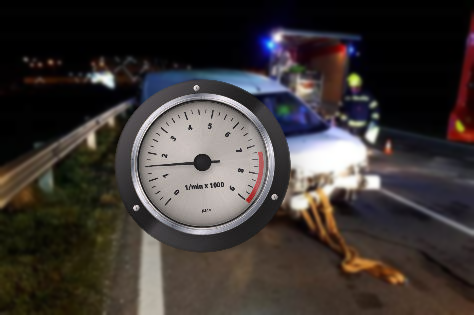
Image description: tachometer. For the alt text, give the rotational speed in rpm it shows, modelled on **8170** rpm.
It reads **1500** rpm
